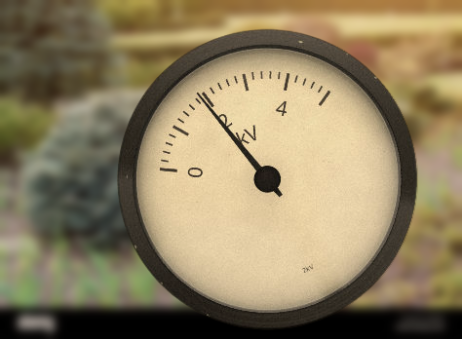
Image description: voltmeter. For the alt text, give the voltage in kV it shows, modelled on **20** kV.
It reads **1.9** kV
